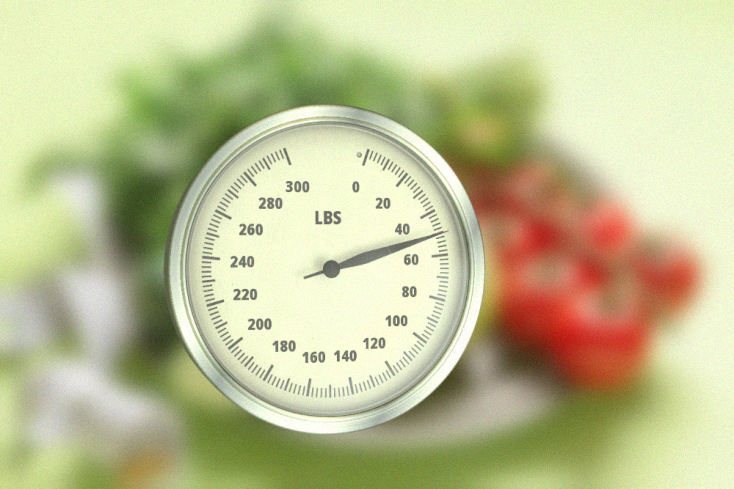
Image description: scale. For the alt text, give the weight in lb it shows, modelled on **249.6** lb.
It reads **50** lb
